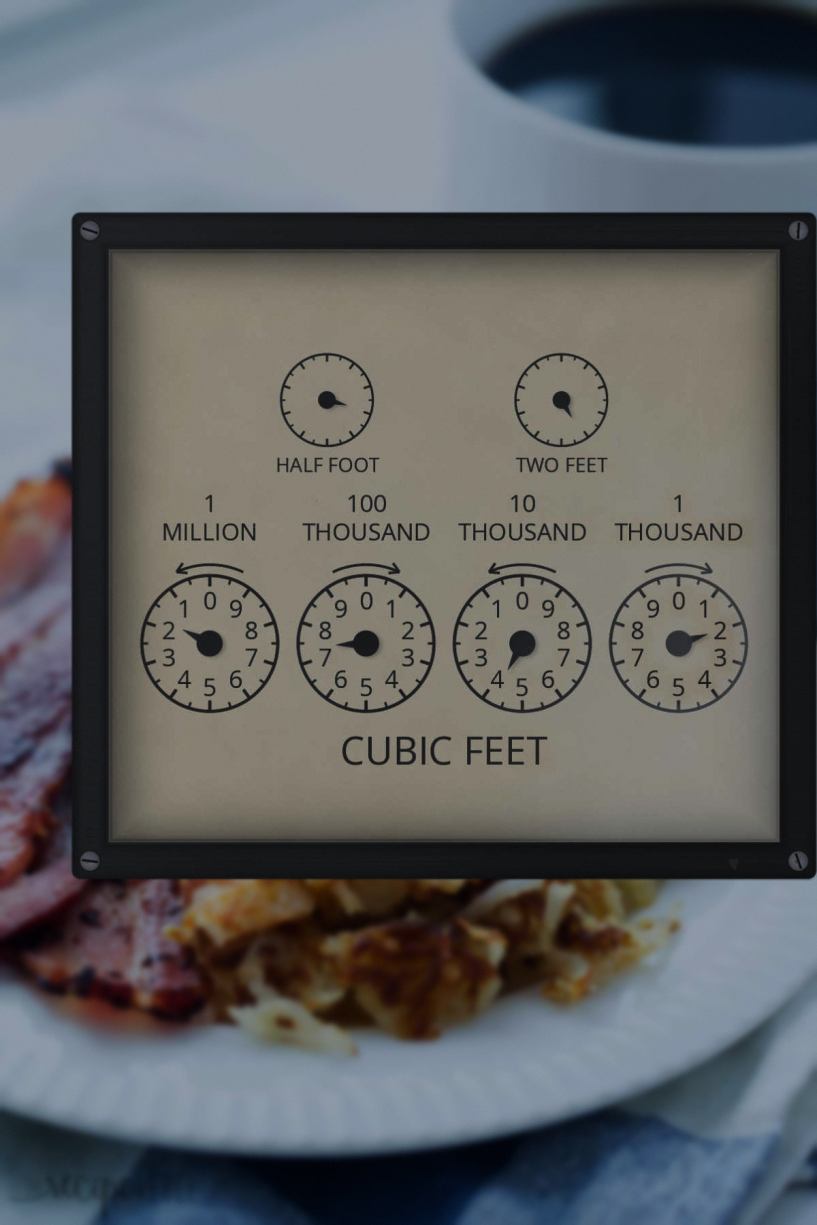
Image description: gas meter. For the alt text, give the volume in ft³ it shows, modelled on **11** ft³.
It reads **174200** ft³
